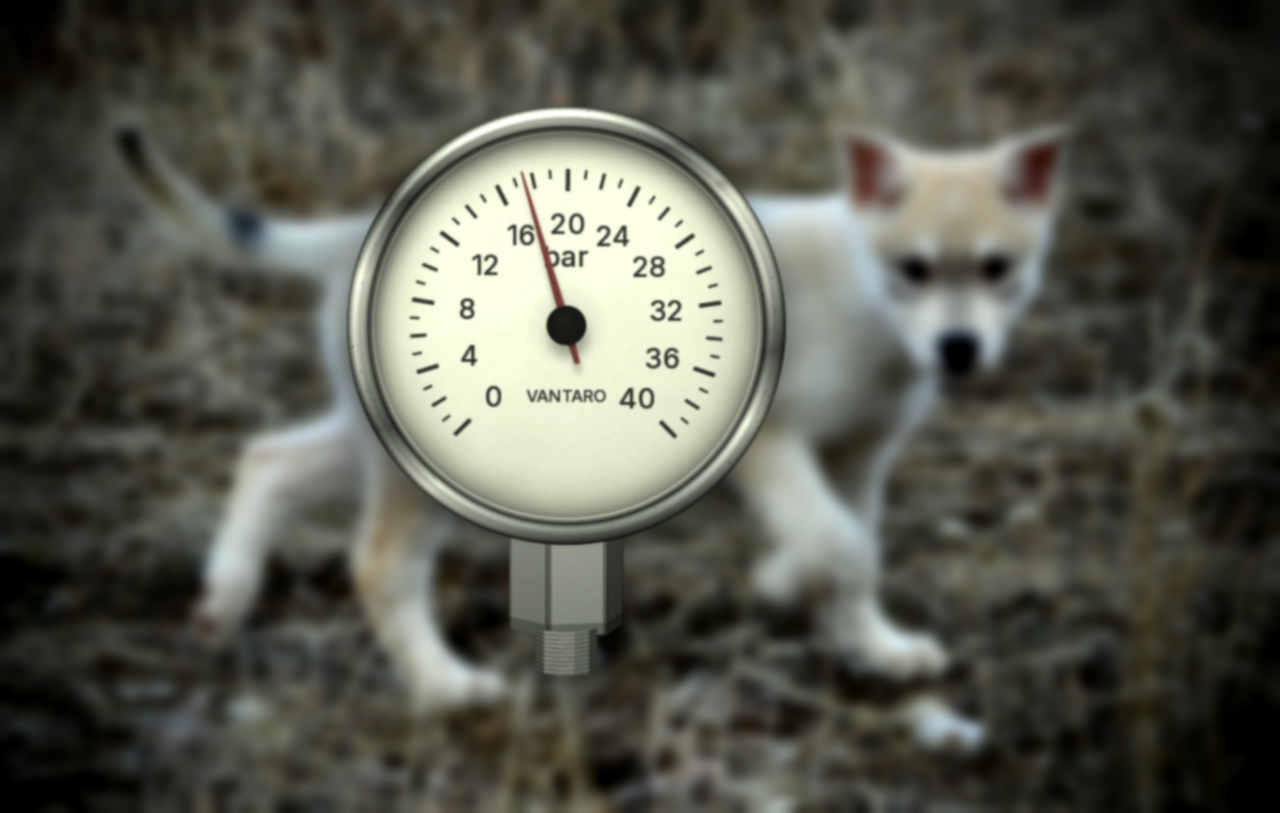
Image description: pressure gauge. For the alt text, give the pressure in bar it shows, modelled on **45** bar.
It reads **17.5** bar
